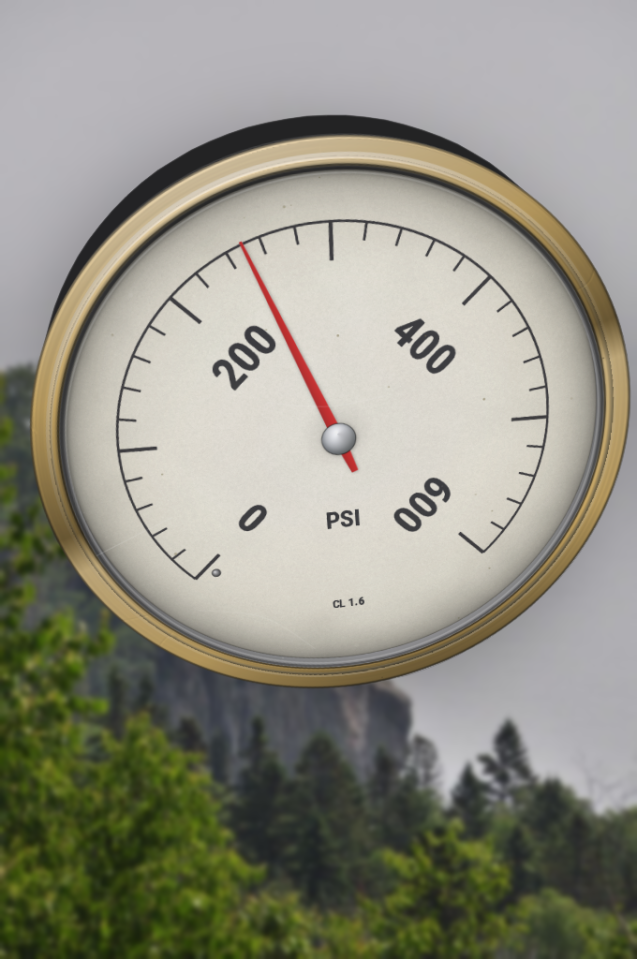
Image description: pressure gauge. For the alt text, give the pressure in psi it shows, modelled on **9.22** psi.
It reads **250** psi
